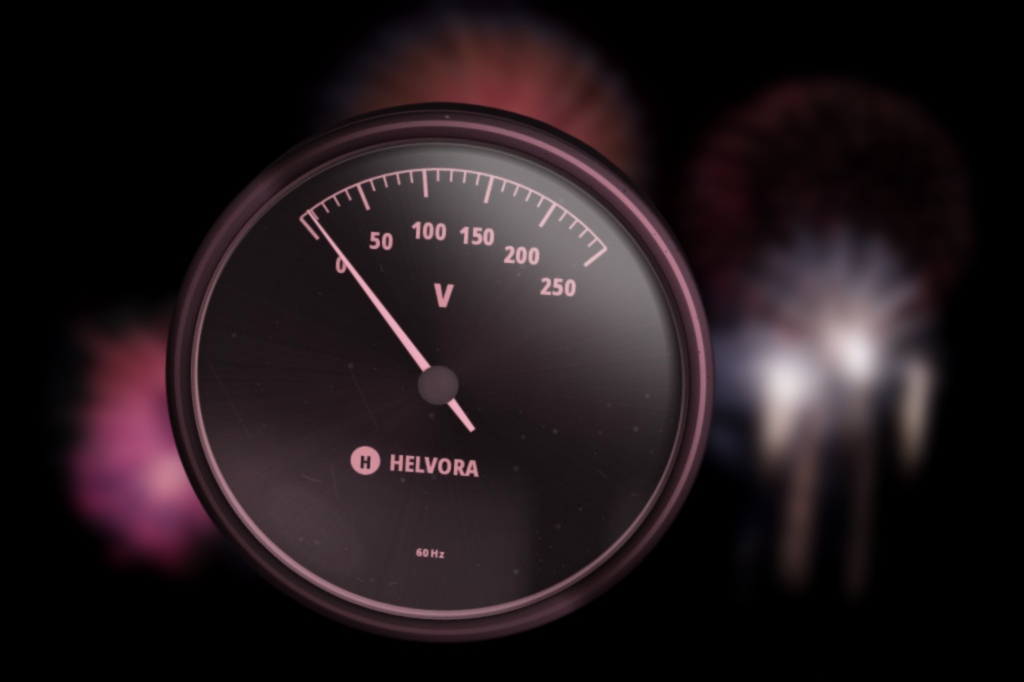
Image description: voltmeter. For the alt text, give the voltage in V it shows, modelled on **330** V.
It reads **10** V
